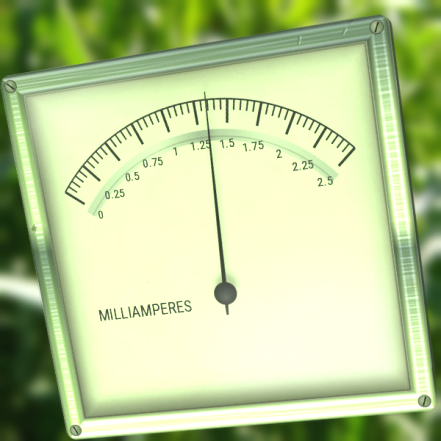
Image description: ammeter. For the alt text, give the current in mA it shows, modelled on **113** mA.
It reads **1.35** mA
